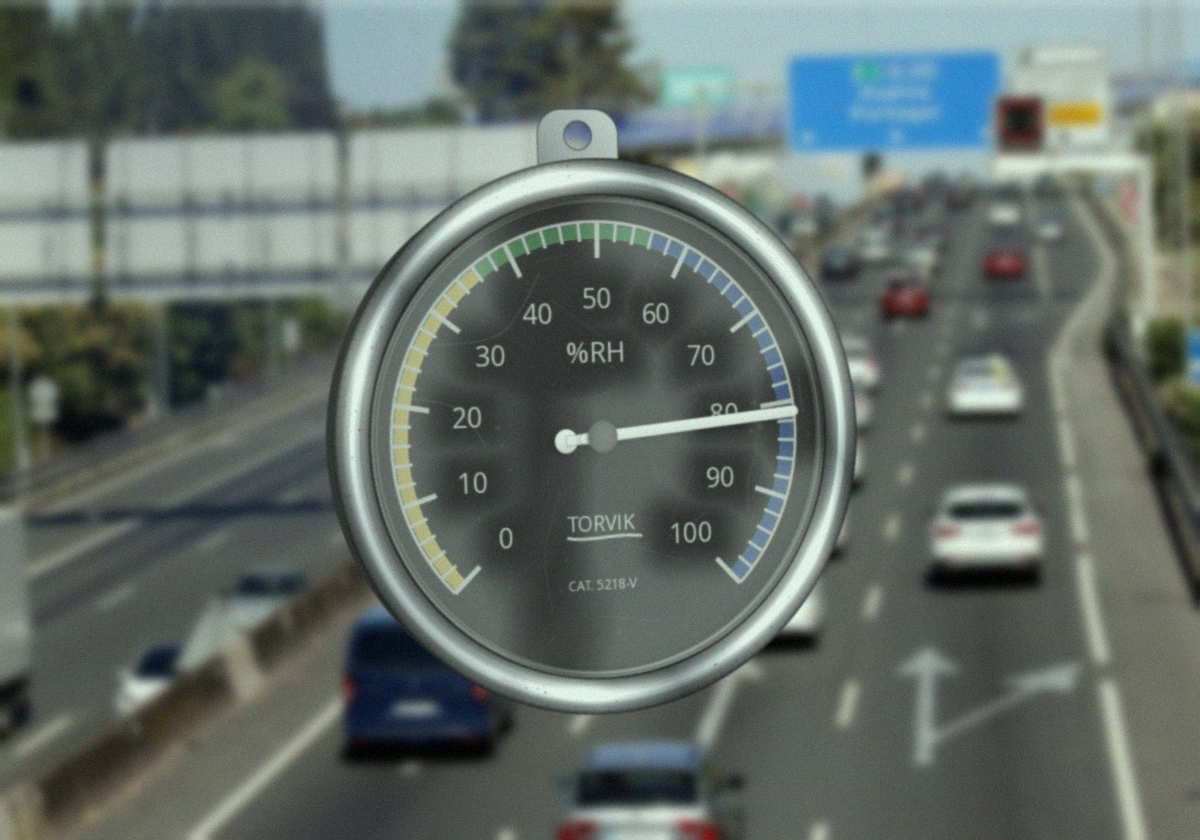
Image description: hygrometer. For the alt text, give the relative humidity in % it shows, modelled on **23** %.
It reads **81** %
